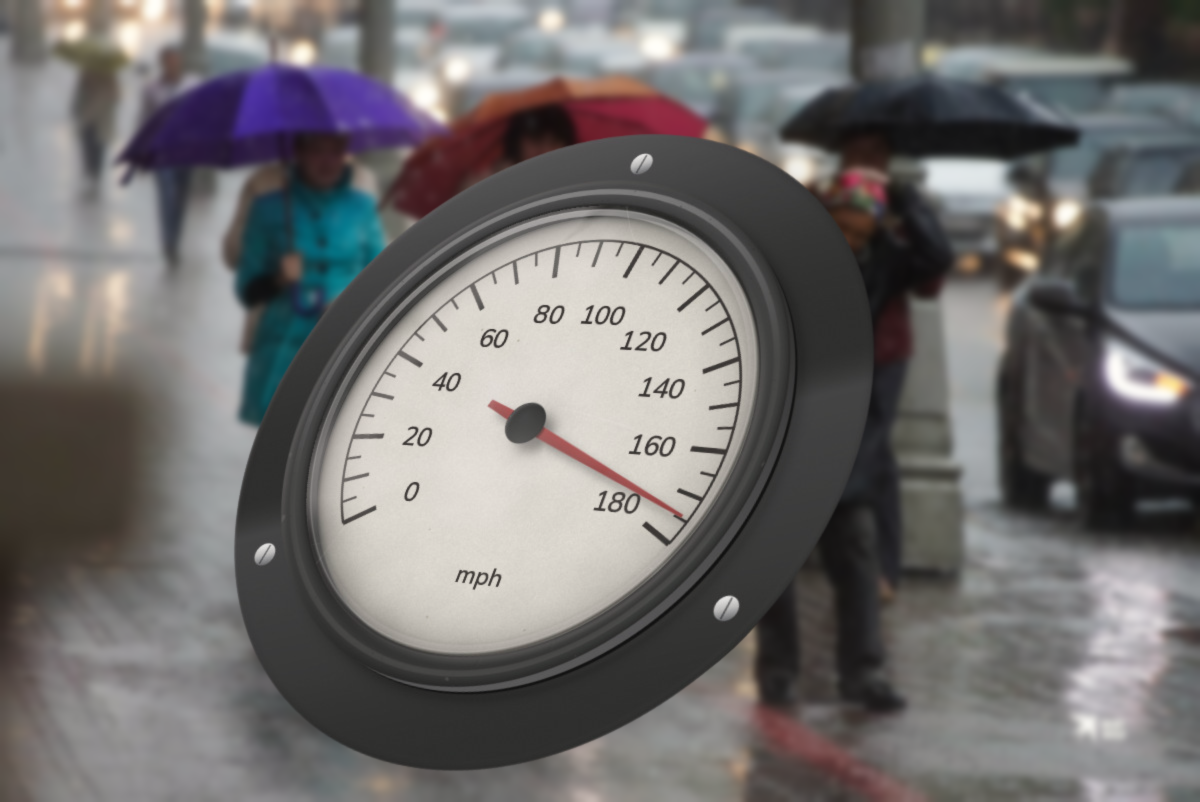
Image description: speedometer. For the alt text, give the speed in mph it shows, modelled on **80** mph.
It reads **175** mph
